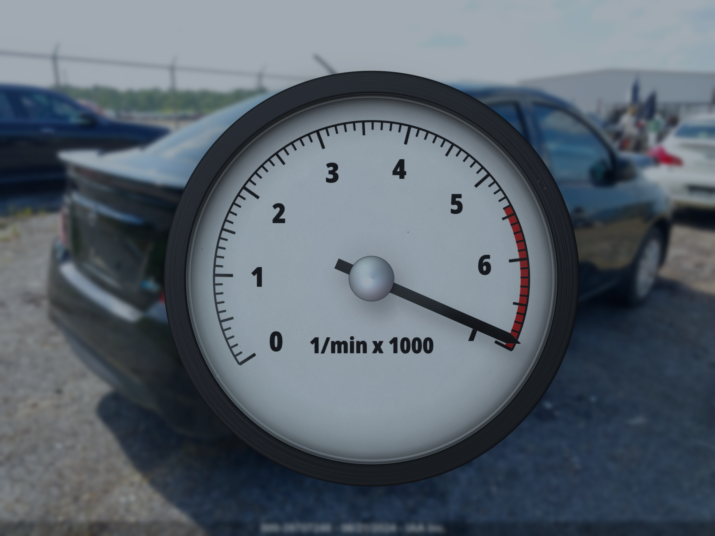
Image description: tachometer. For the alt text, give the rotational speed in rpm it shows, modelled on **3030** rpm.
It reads **6900** rpm
